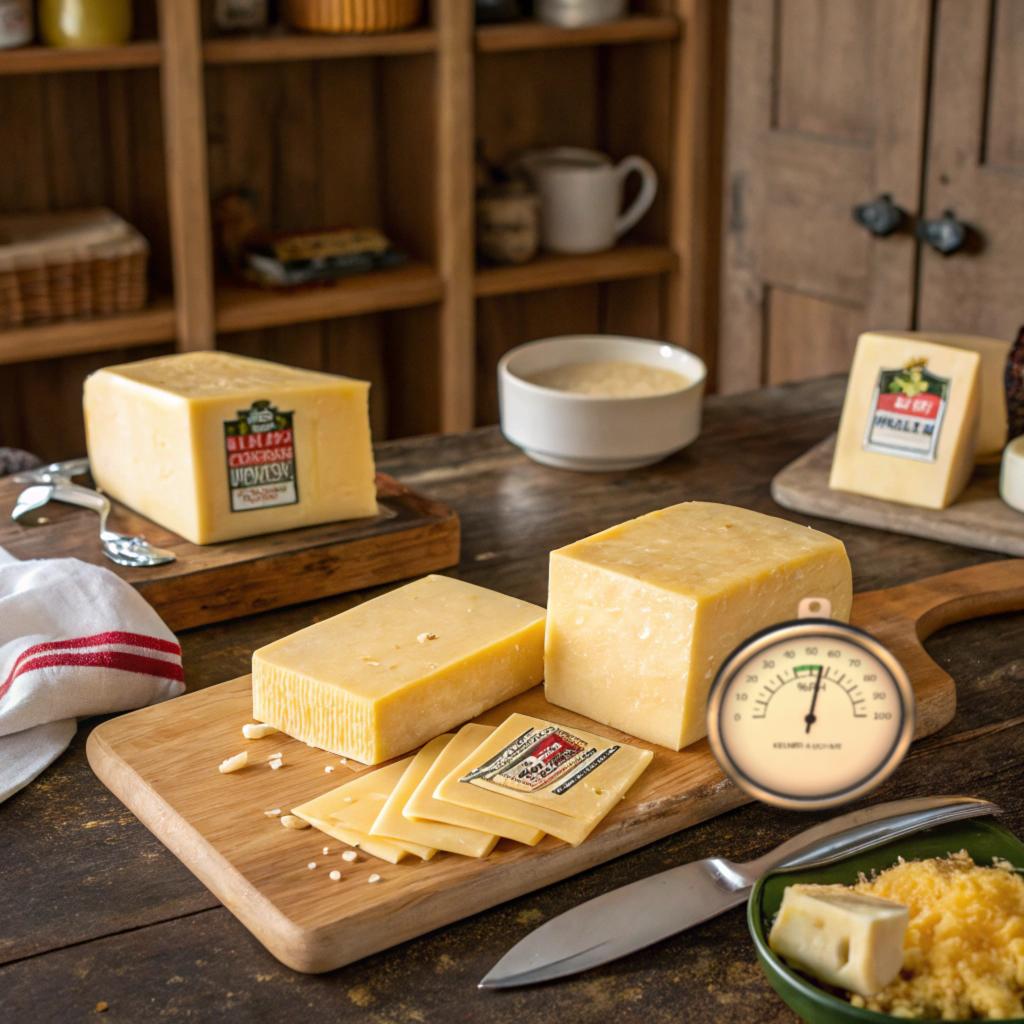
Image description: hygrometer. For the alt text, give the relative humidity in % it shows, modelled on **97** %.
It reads **55** %
